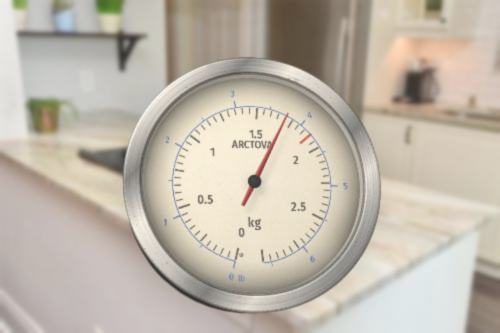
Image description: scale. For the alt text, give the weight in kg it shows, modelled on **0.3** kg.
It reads **1.7** kg
